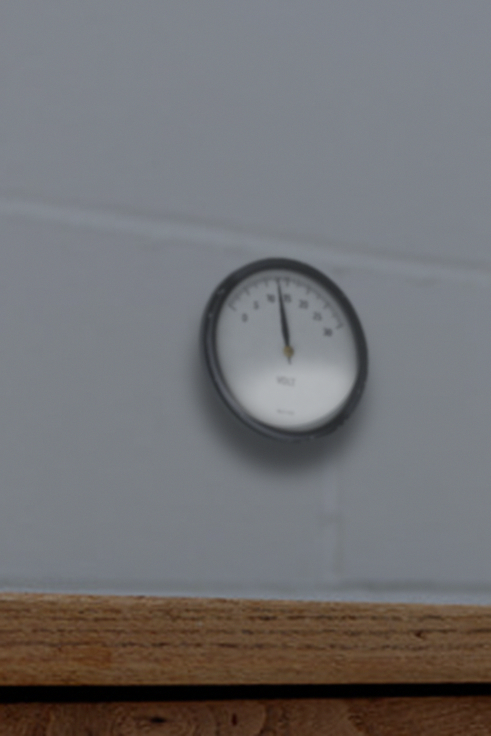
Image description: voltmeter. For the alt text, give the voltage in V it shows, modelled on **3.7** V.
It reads **12.5** V
